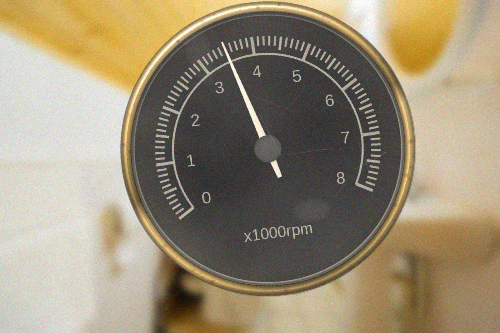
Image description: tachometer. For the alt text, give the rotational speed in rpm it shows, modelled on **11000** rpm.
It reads **3500** rpm
